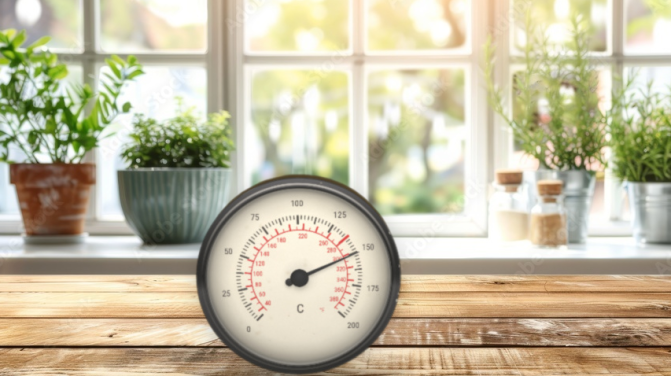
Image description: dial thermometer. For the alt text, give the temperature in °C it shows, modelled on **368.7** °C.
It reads **150** °C
